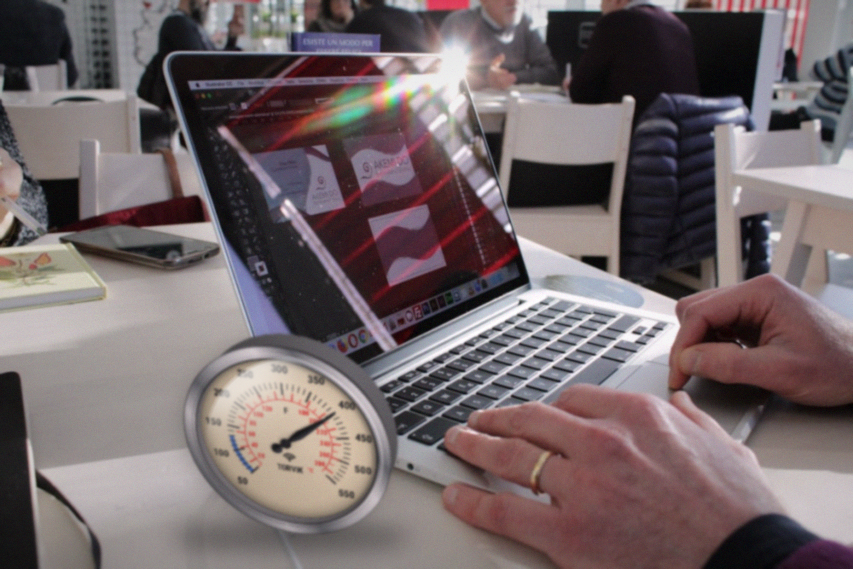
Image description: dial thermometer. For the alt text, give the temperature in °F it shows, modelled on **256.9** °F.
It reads **400** °F
